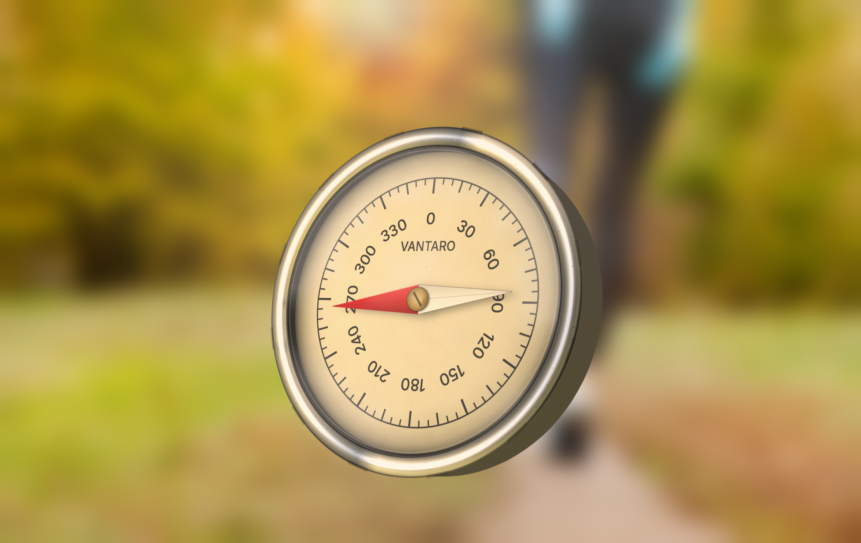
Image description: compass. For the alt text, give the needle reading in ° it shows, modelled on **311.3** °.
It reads **265** °
